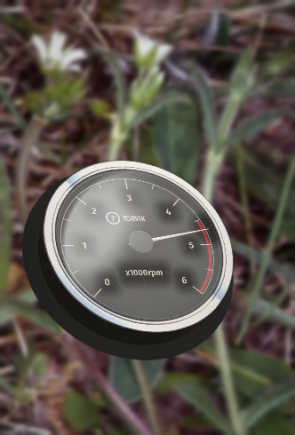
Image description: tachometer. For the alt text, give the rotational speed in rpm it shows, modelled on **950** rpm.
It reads **4750** rpm
